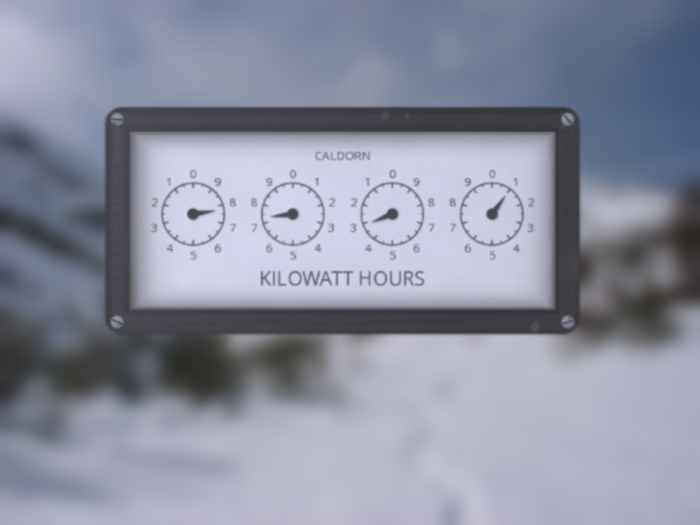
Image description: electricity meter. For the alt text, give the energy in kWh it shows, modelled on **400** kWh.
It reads **7731** kWh
